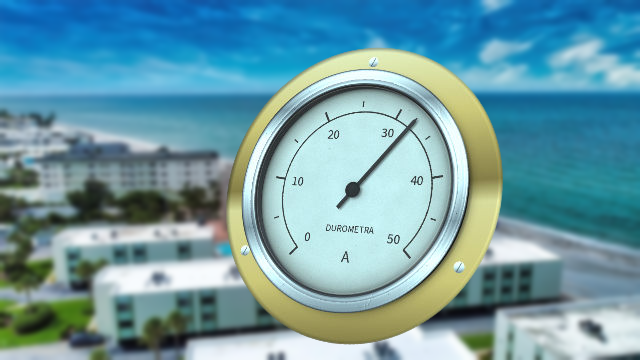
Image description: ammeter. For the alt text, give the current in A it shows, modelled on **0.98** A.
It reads **32.5** A
